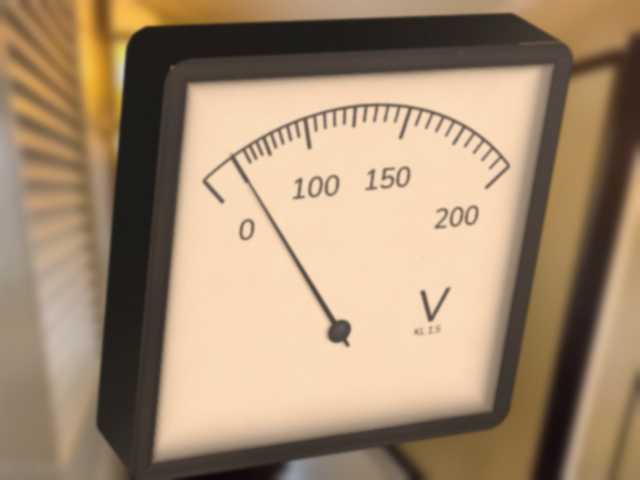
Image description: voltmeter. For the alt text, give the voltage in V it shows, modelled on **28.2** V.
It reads **50** V
